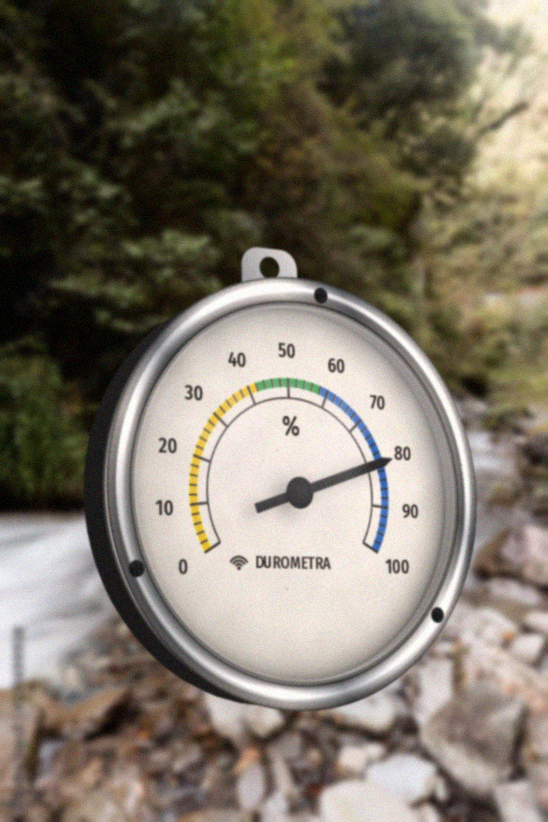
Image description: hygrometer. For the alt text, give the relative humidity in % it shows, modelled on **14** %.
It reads **80** %
